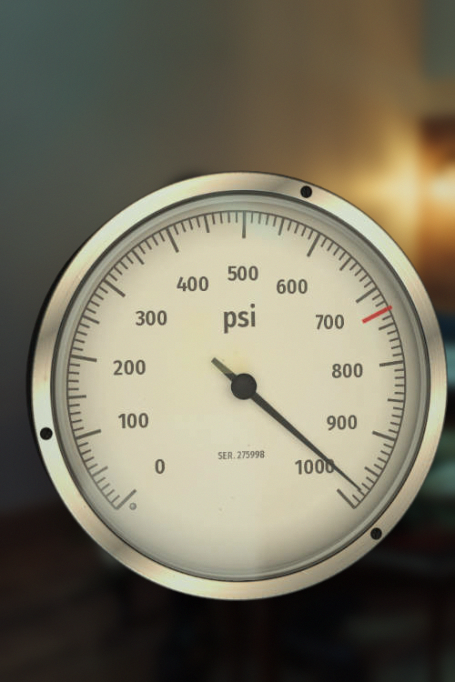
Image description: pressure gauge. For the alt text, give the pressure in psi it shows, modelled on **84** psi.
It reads **980** psi
